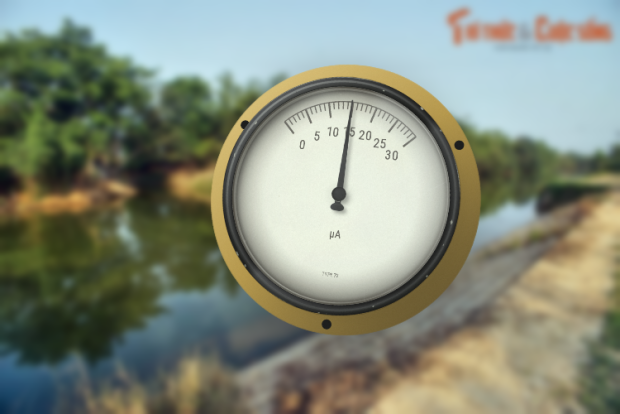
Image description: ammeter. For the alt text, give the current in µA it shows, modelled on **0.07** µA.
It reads **15** µA
